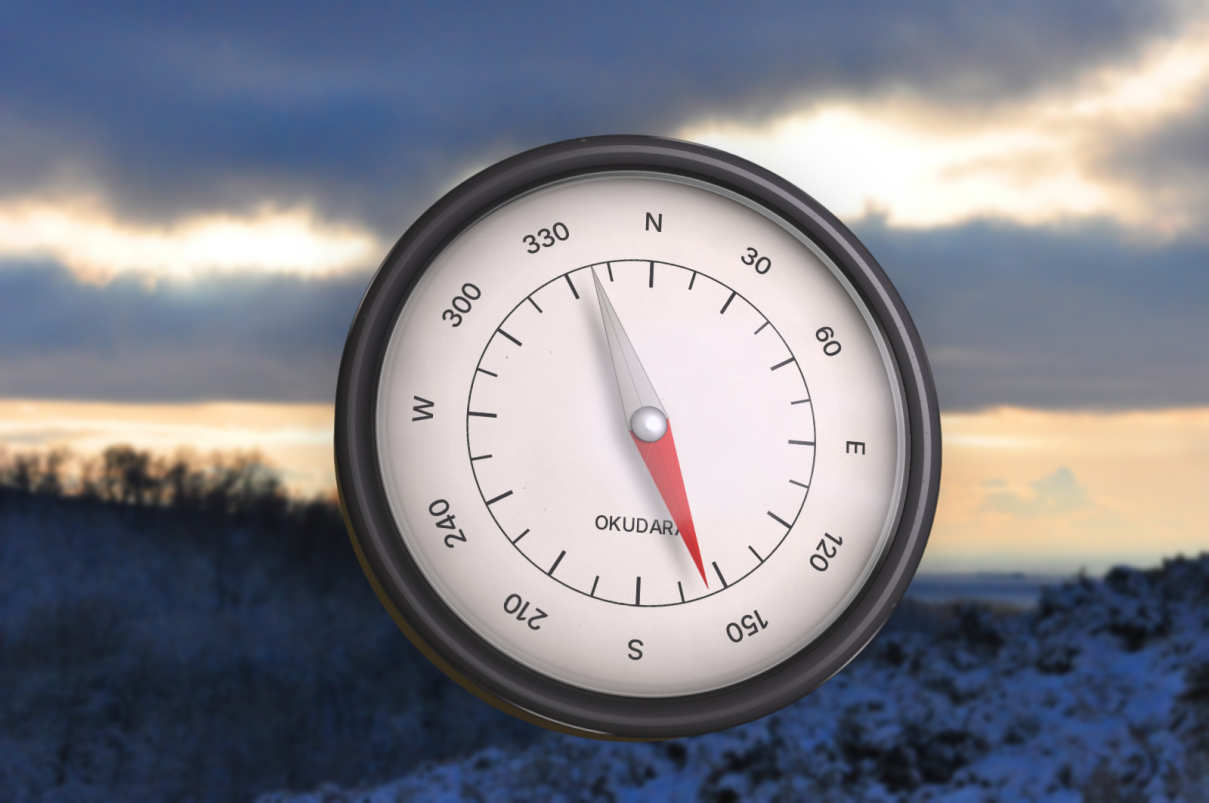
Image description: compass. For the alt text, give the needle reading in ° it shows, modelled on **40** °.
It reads **157.5** °
